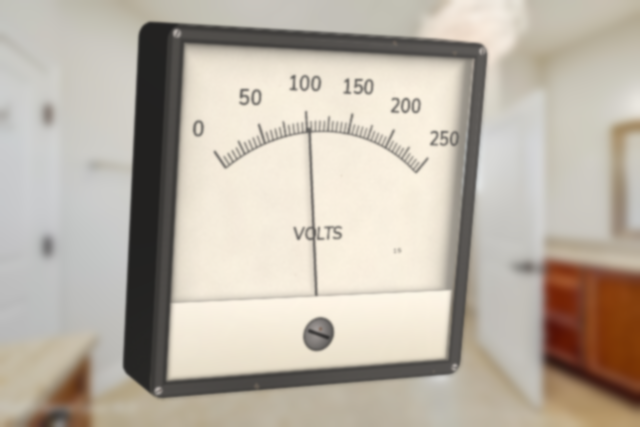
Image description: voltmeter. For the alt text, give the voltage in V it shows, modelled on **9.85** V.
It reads **100** V
